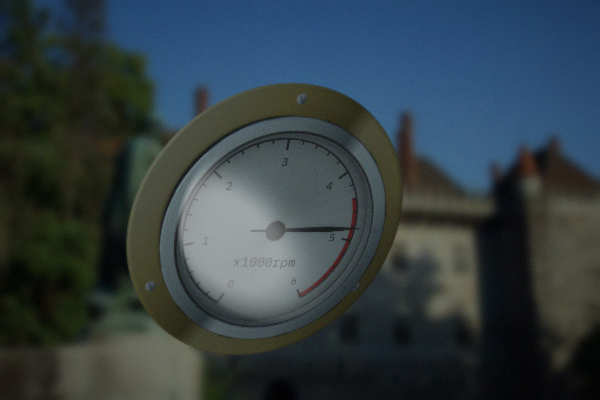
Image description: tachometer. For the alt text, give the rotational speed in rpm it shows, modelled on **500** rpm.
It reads **4800** rpm
